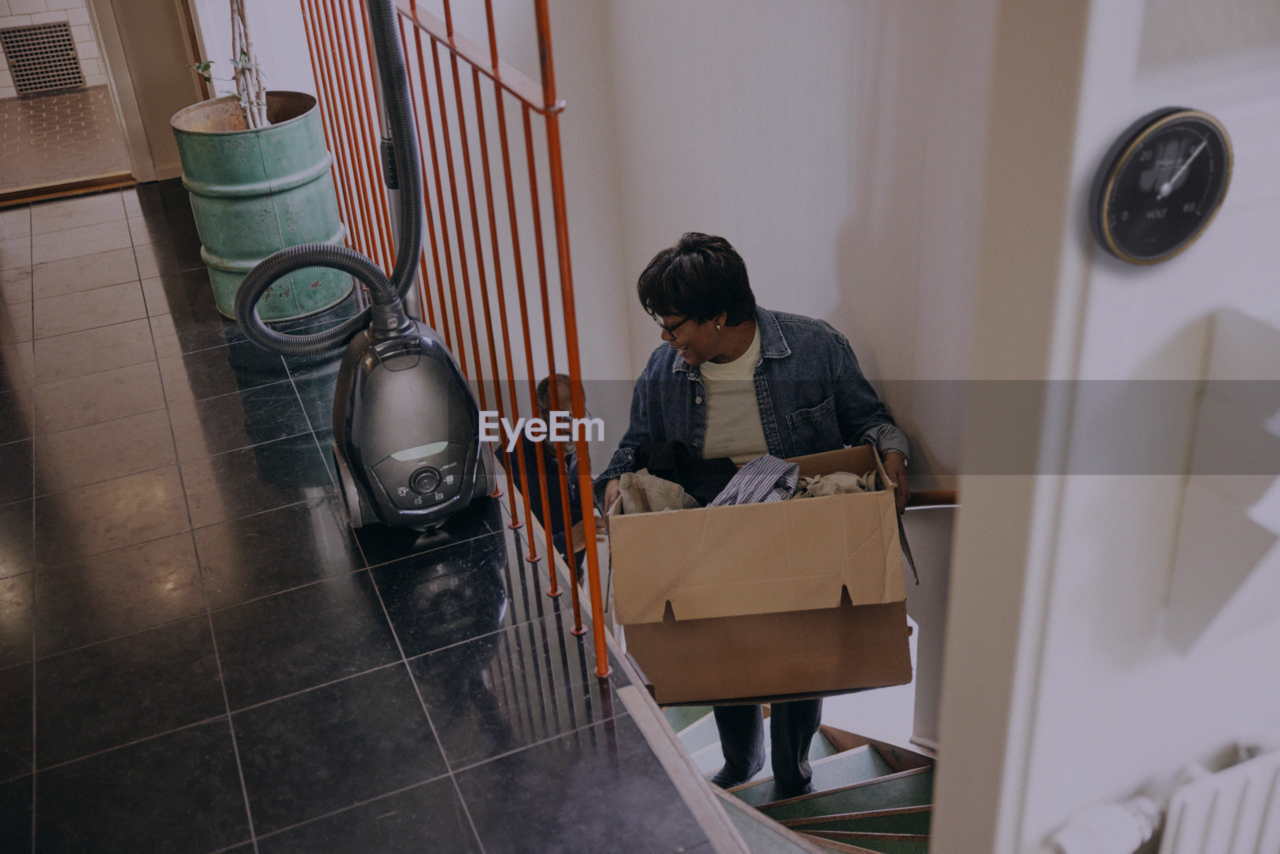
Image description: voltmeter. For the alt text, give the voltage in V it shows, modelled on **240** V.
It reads **40** V
